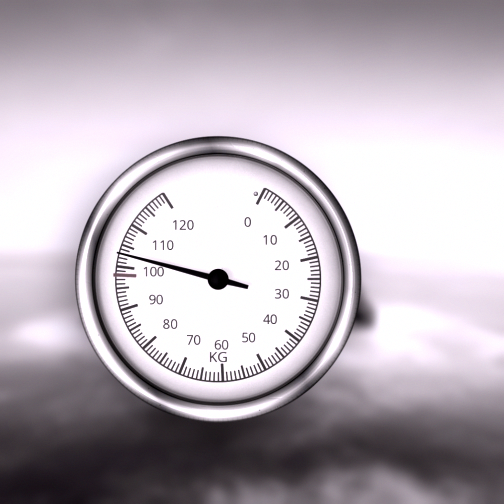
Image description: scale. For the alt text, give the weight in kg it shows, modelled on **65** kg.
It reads **103** kg
